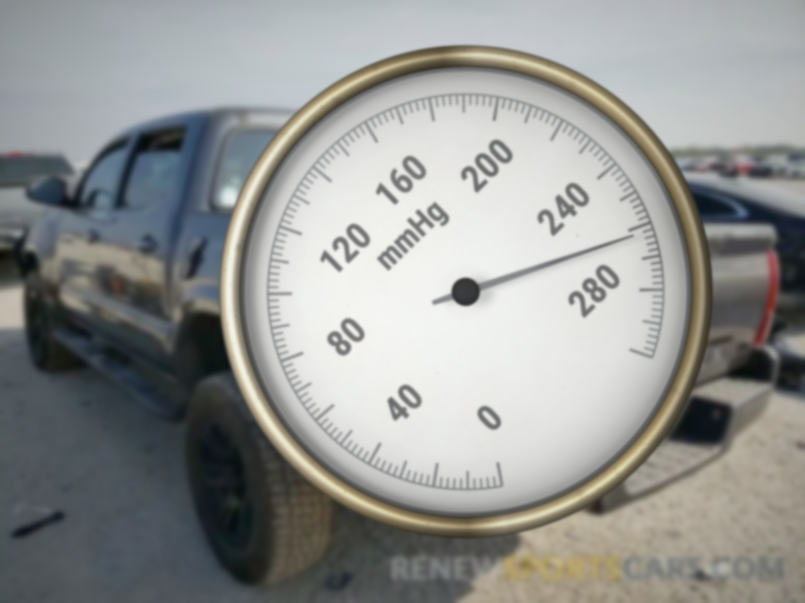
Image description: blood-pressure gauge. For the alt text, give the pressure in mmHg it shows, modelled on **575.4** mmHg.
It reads **262** mmHg
